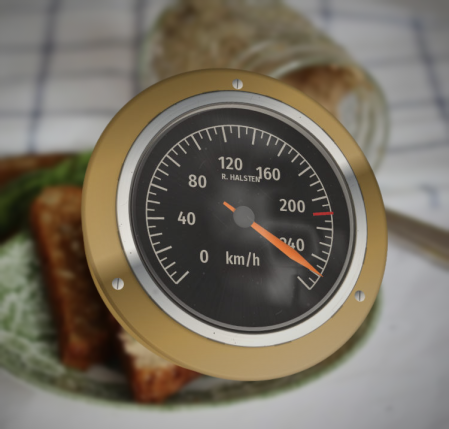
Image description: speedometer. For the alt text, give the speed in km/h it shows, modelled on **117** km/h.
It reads **250** km/h
